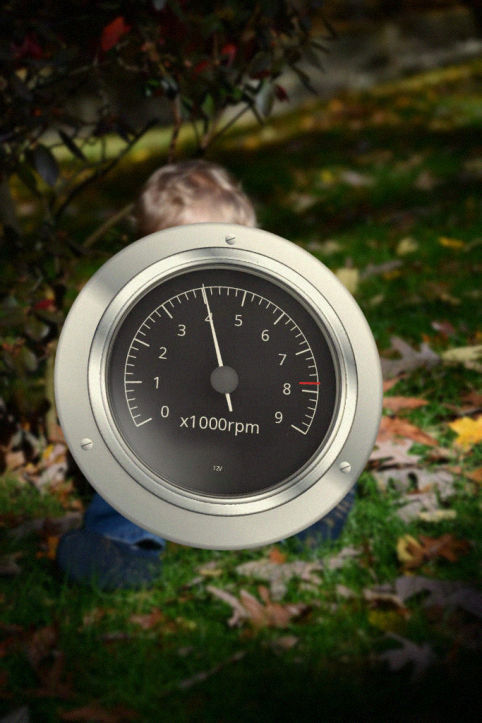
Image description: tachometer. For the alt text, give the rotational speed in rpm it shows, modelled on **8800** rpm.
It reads **4000** rpm
